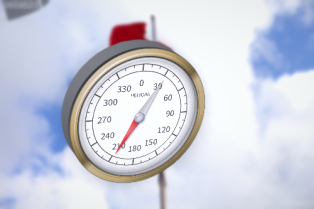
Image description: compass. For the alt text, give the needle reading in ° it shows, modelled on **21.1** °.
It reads **210** °
